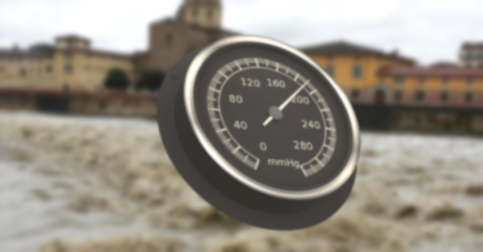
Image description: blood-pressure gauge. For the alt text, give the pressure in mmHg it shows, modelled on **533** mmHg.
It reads **190** mmHg
